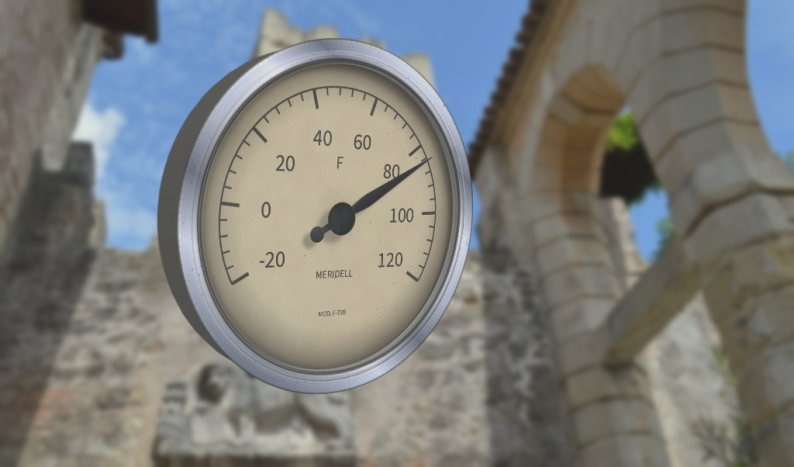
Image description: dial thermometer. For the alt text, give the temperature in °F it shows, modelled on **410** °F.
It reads **84** °F
